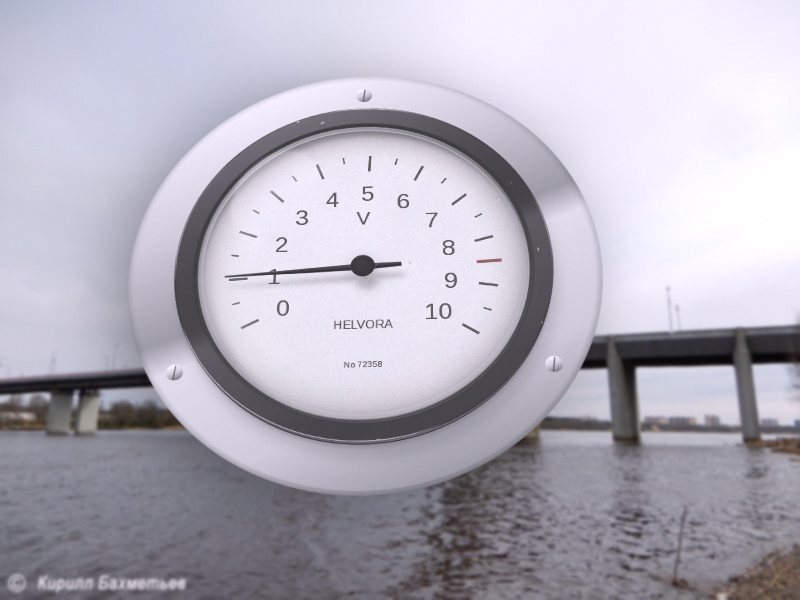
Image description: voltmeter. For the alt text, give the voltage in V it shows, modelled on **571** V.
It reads **1** V
